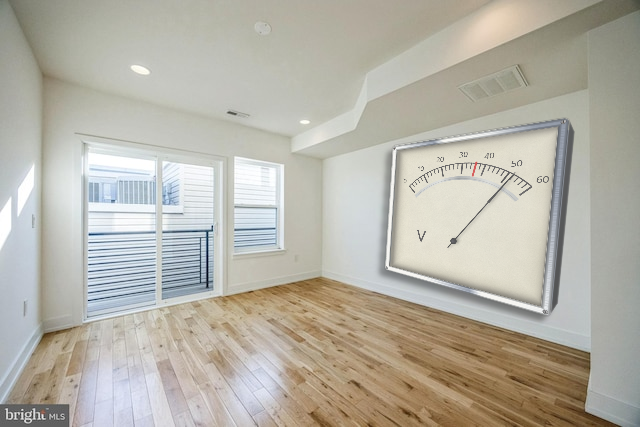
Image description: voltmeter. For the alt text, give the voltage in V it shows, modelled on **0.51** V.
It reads **52** V
